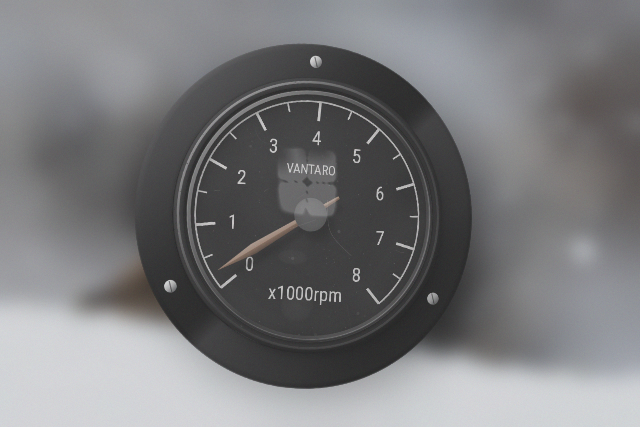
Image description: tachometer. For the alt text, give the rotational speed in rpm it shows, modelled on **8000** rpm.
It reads **250** rpm
